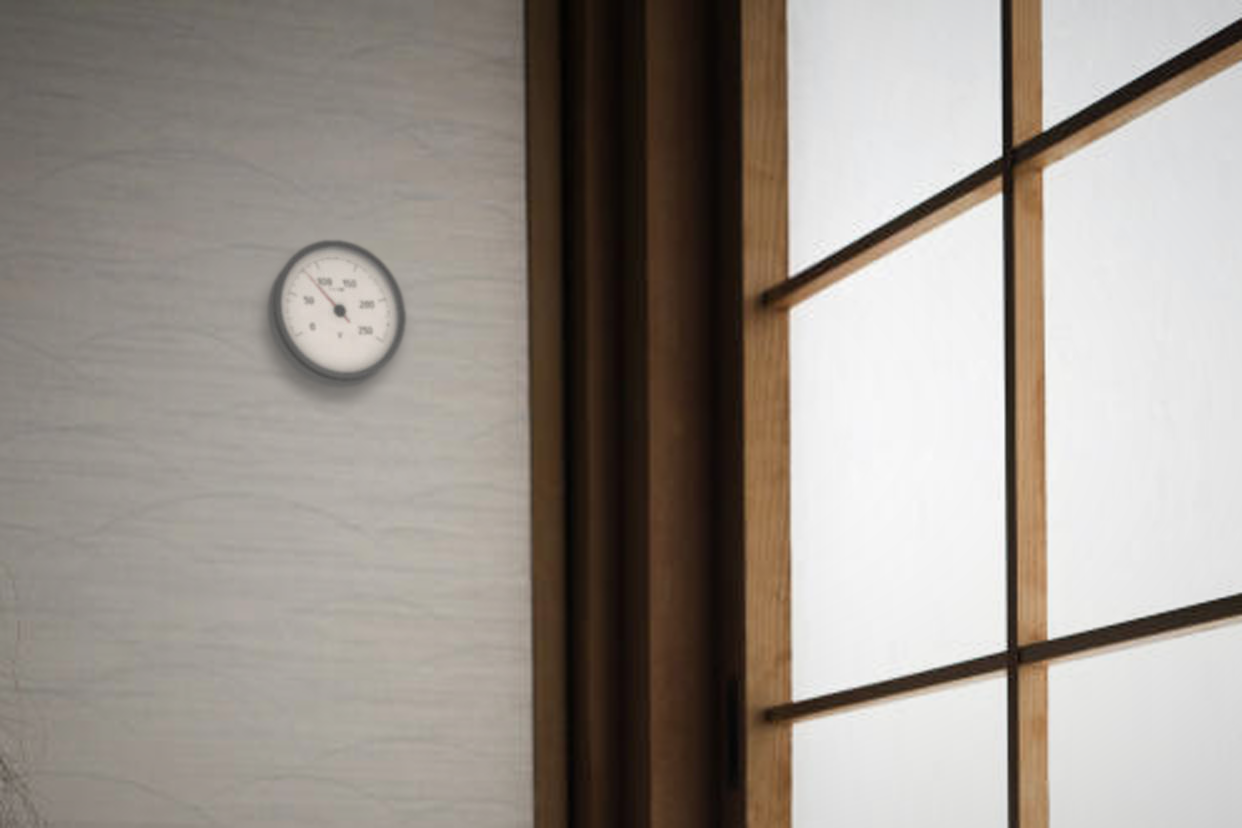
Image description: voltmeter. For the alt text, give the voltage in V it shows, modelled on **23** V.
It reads **80** V
